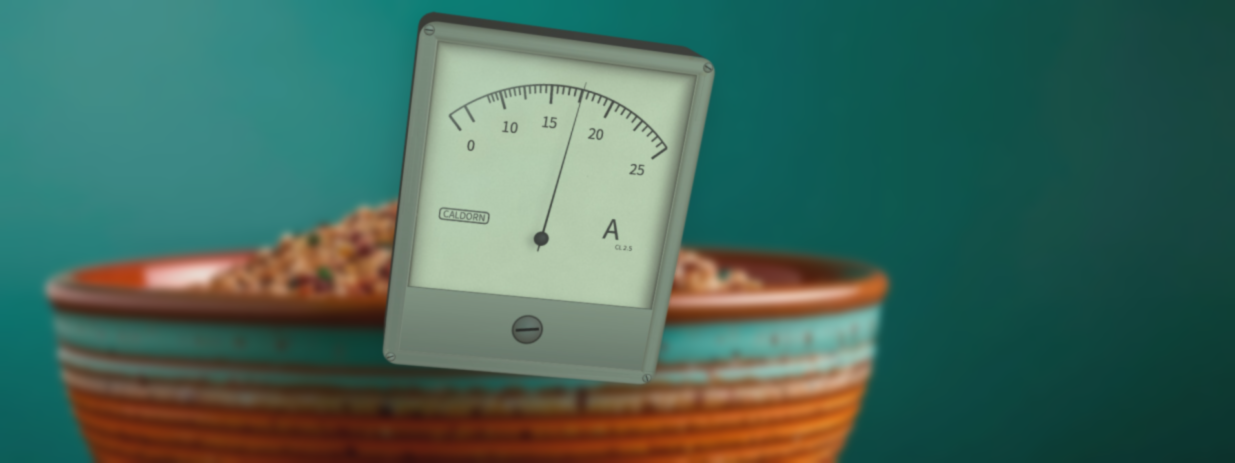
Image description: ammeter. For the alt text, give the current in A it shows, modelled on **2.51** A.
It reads **17.5** A
